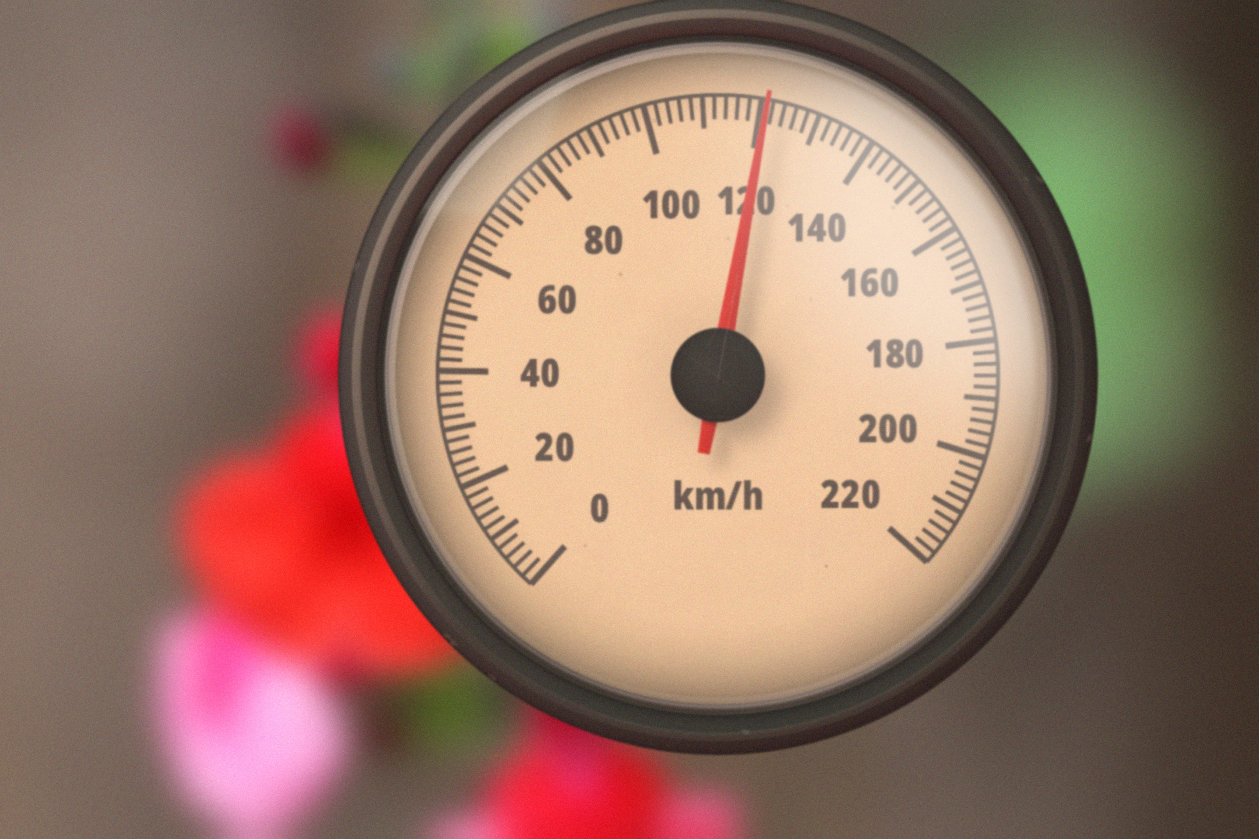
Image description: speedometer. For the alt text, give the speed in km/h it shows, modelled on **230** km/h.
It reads **121** km/h
